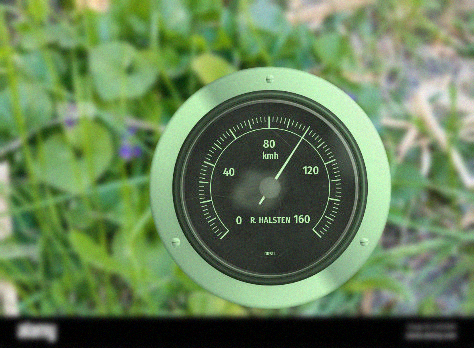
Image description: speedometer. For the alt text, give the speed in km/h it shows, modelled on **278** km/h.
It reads **100** km/h
